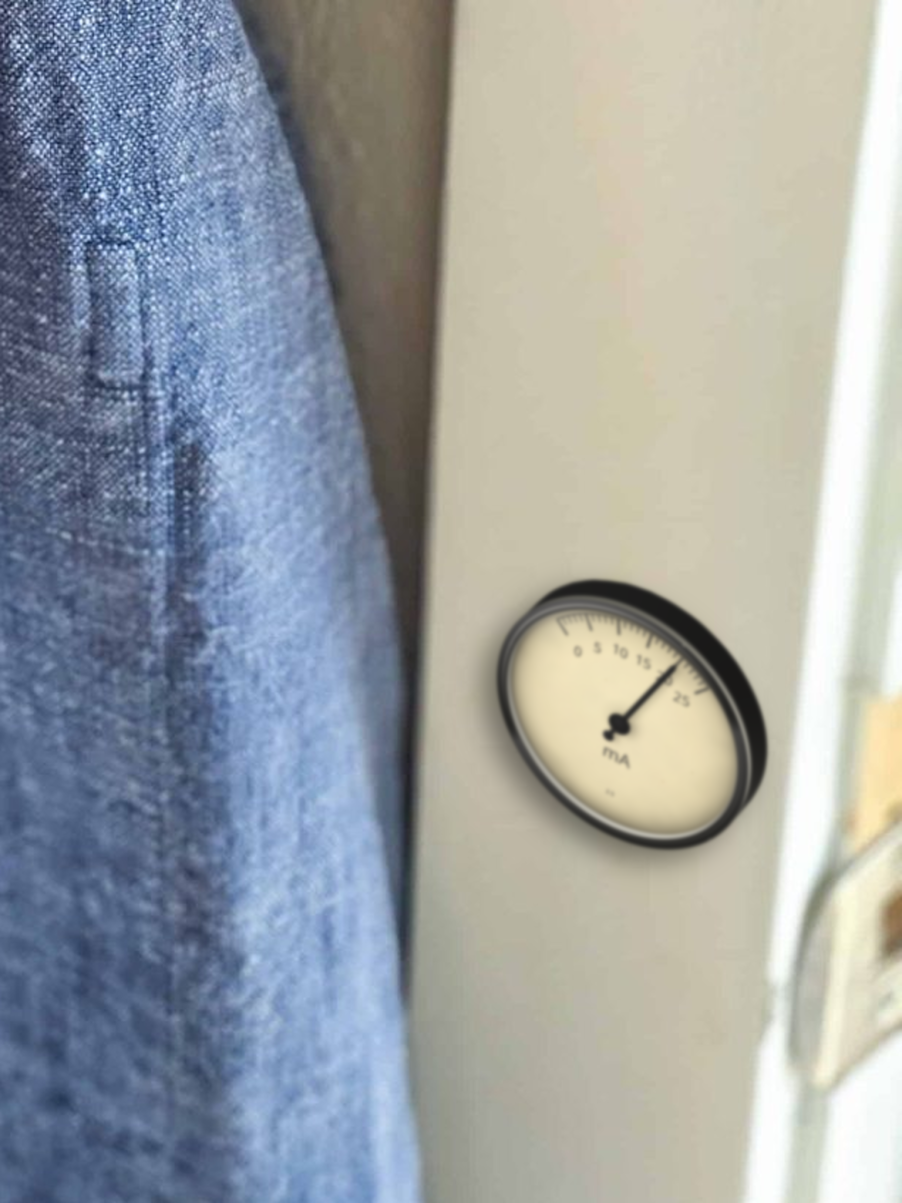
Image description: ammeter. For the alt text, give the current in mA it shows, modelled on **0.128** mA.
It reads **20** mA
